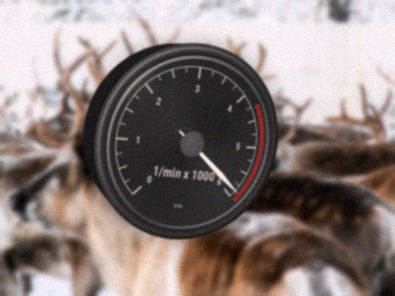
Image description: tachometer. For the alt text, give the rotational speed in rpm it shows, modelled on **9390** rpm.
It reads **5875** rpm
